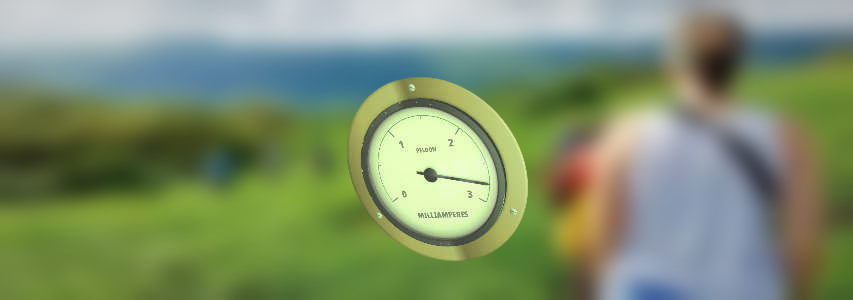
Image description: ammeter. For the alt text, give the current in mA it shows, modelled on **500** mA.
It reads **2.75** mA
